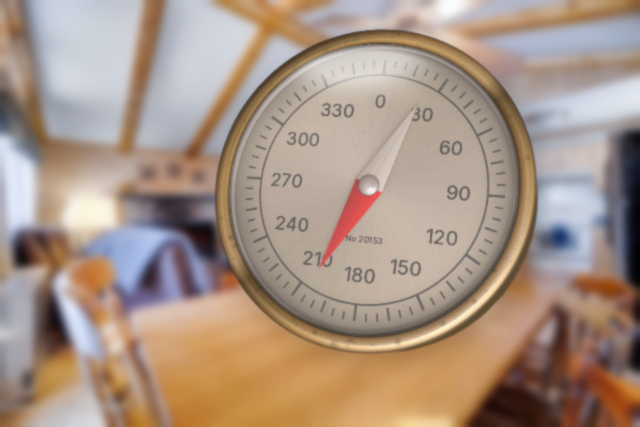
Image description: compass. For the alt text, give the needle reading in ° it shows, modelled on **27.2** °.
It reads **205** °
